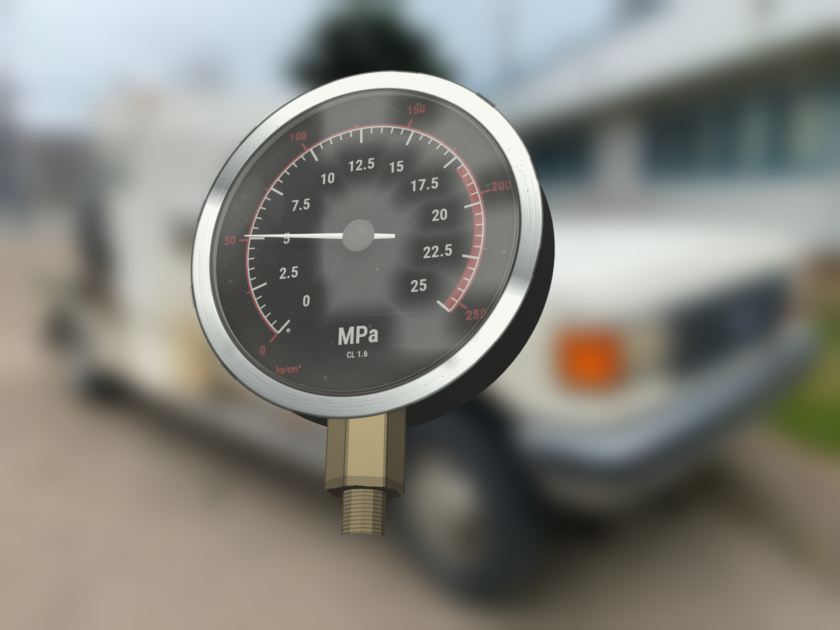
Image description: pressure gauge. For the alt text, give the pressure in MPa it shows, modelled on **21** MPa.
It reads **5** MPa
